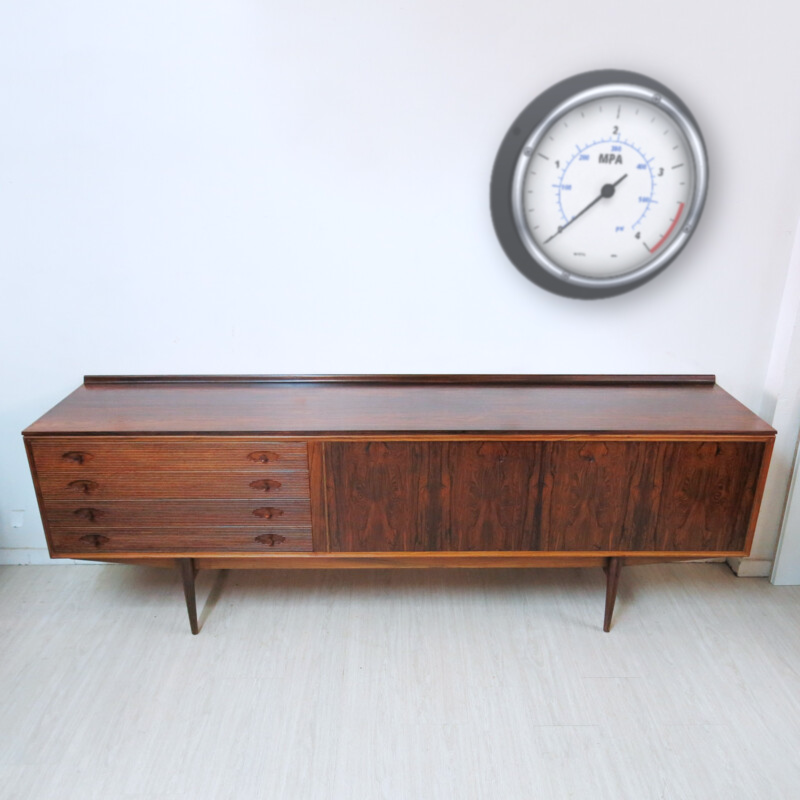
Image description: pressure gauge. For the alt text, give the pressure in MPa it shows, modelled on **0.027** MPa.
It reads **0** MPa
